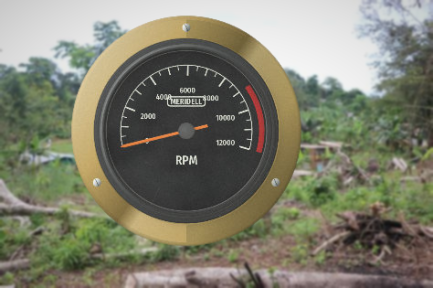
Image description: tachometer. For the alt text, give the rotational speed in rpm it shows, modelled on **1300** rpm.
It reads **0** rpm
